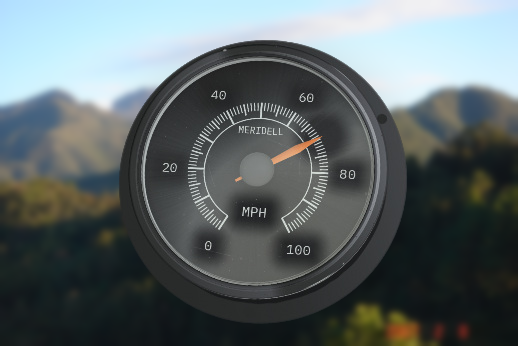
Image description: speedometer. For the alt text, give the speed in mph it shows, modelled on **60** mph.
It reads **70** mph
